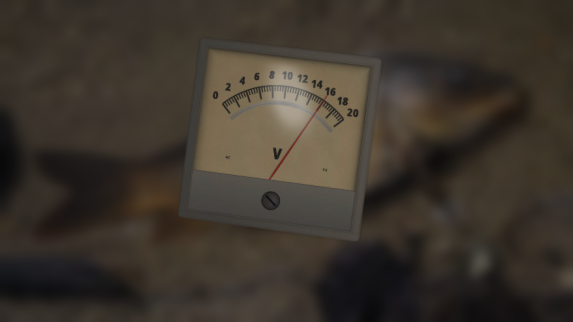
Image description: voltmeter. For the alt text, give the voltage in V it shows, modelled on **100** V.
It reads **16** V
